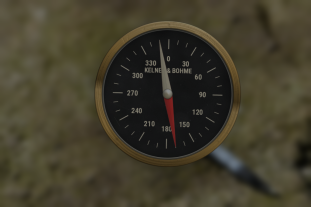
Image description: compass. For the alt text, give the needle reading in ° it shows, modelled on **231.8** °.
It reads **170** °
